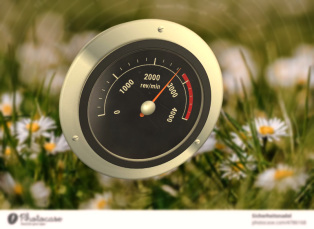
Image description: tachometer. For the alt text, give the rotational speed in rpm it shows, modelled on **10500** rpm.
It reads **2600** rpm
